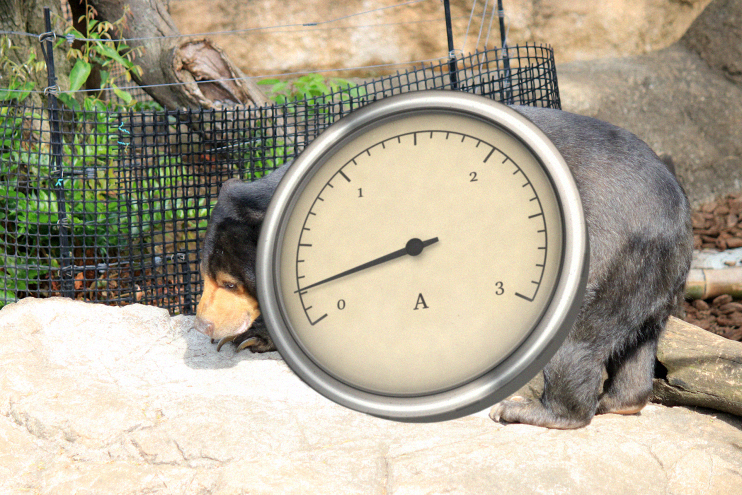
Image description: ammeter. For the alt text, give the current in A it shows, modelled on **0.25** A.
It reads **0.2** A
